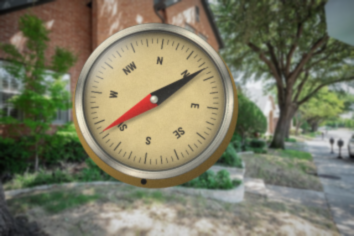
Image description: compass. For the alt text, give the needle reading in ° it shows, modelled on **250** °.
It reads **230** °
